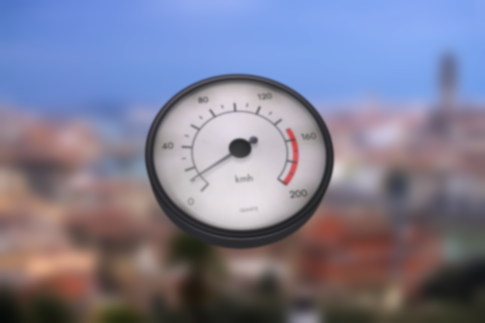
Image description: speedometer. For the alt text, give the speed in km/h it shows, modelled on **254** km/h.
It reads **10** km/h
